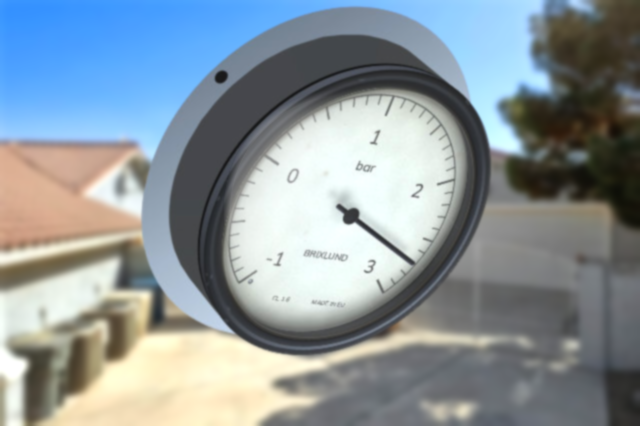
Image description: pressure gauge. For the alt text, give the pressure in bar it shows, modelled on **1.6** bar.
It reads **2.7** bar
